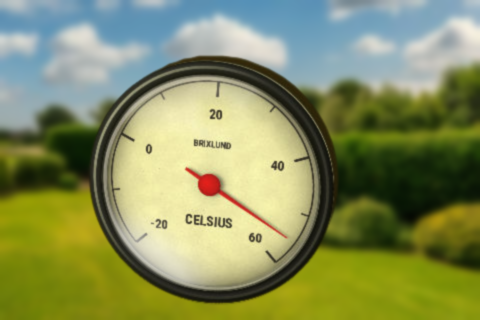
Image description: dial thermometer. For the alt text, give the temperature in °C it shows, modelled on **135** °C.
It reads **55** °C
